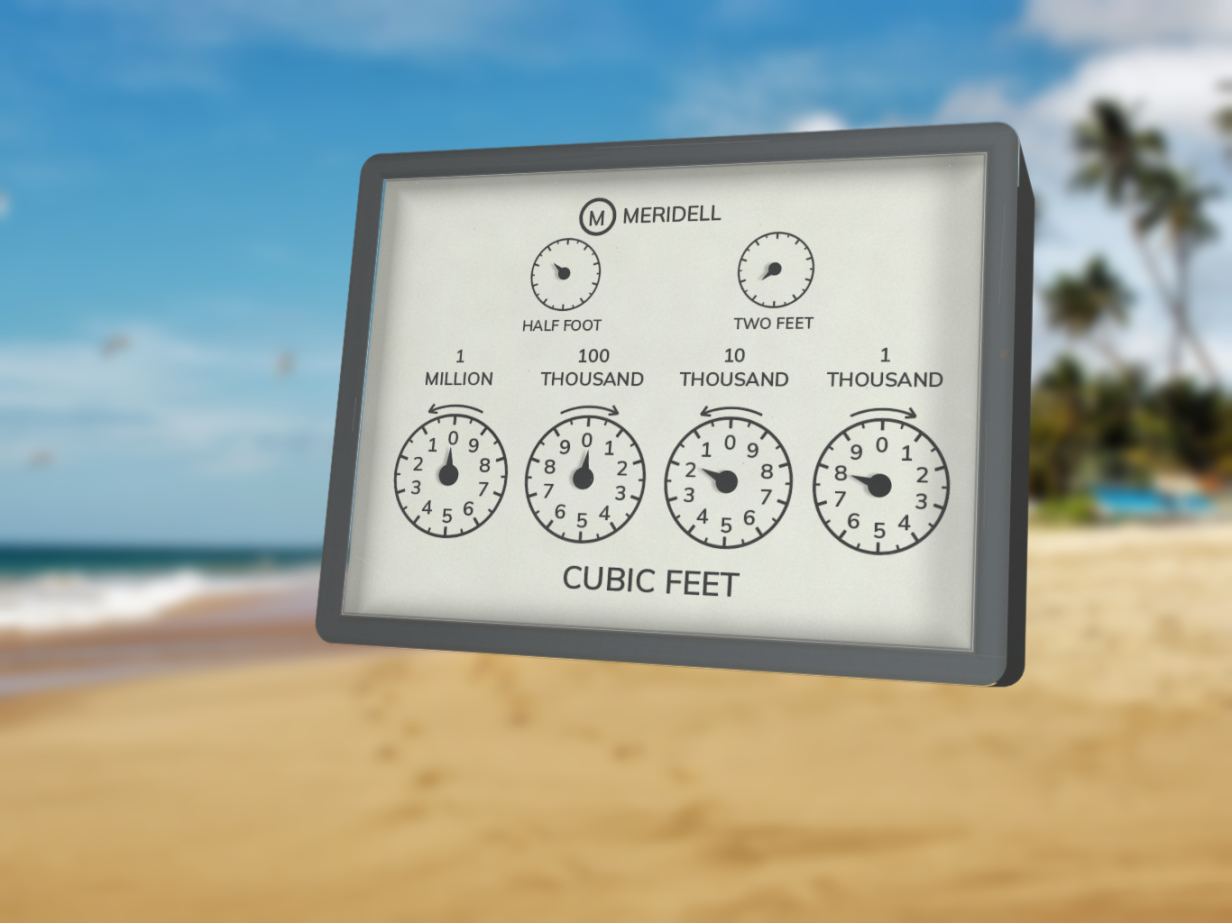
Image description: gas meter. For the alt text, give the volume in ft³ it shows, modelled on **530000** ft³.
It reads **1800** ft³
